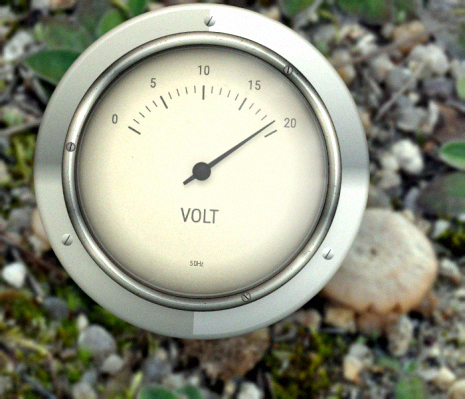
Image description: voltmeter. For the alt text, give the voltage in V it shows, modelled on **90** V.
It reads **19** V
